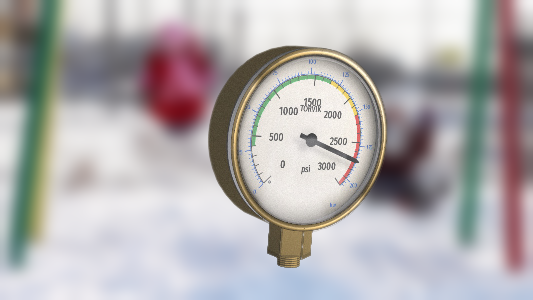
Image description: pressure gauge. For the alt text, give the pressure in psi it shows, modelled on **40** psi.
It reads **2700** psi
